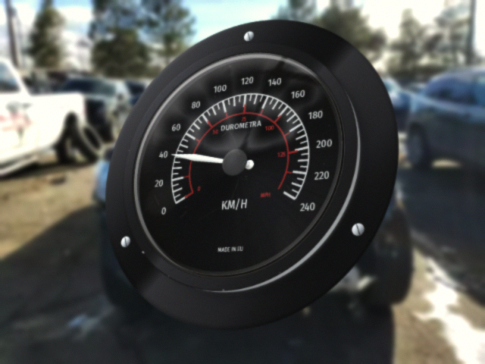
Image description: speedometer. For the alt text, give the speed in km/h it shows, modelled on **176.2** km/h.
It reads **40** km/h
